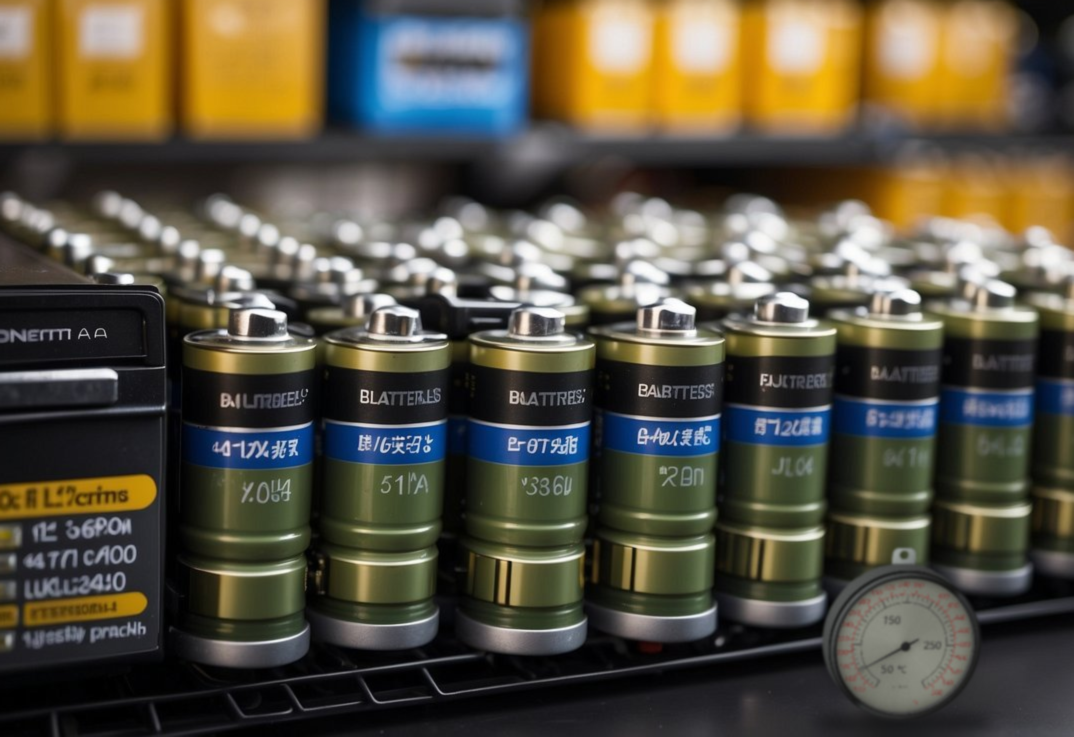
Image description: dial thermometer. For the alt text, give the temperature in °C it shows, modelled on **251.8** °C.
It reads **75** °C
